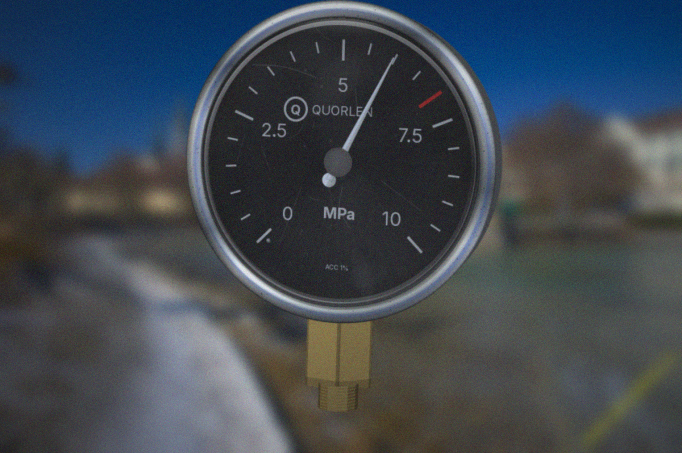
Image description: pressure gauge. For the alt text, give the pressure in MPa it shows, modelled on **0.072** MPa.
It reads **6** MPa
